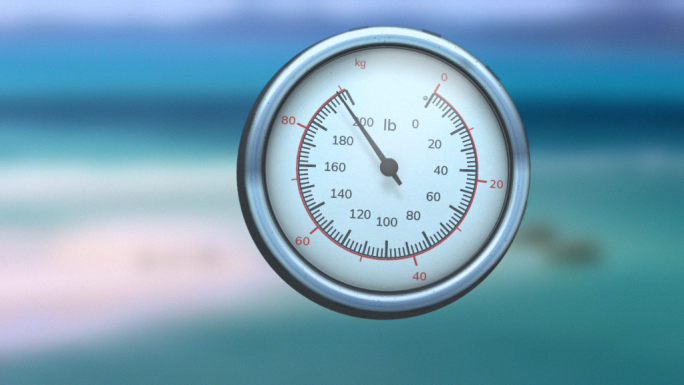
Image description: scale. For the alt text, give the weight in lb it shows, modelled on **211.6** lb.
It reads **196** lb
